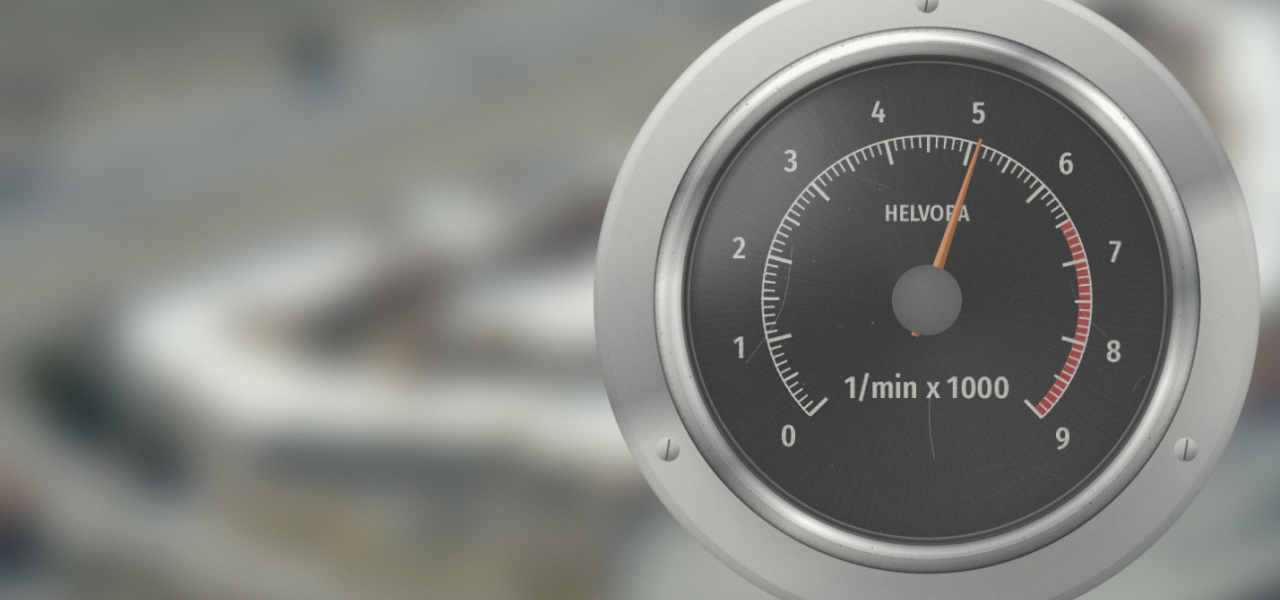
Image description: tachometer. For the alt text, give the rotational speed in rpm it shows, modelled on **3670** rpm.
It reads **5100** rpm
